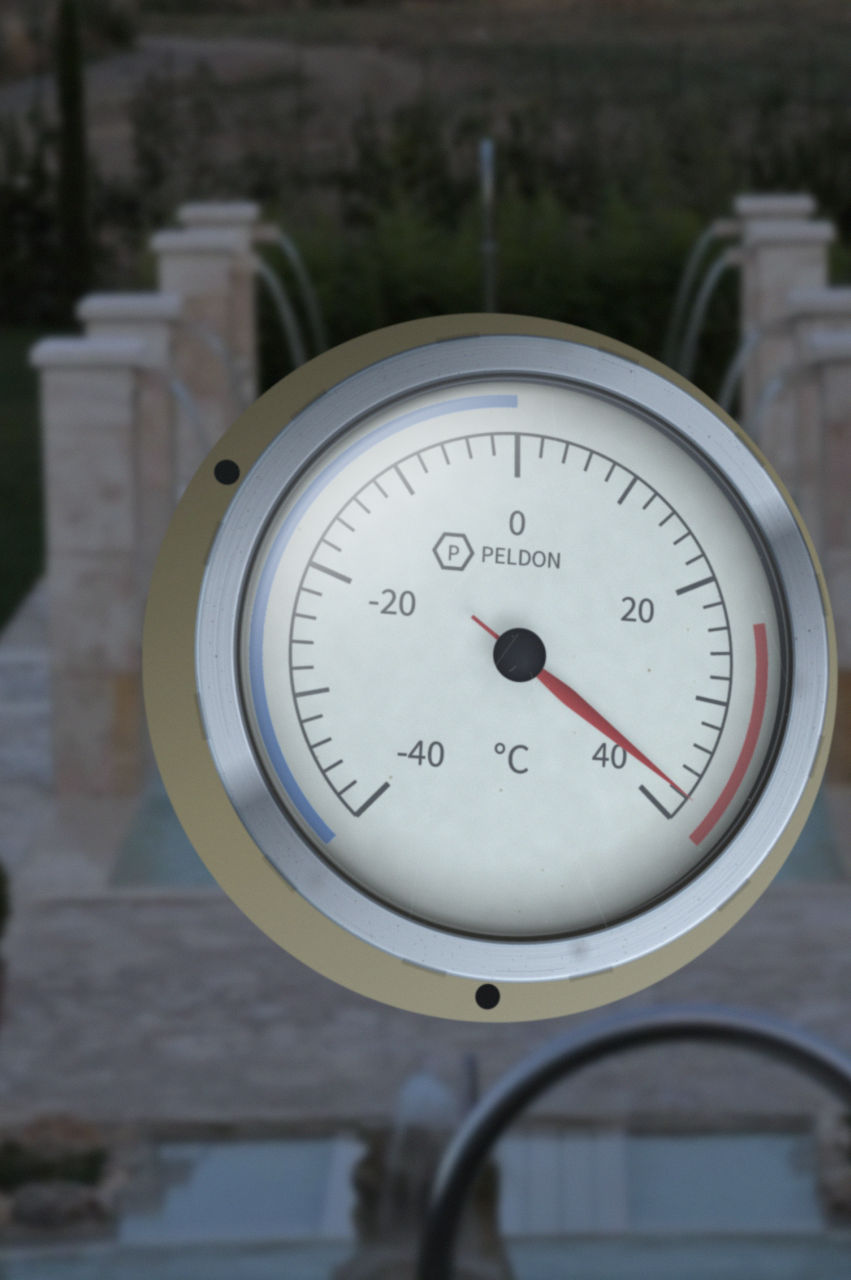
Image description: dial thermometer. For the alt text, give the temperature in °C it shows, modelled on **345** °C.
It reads **38** °C
